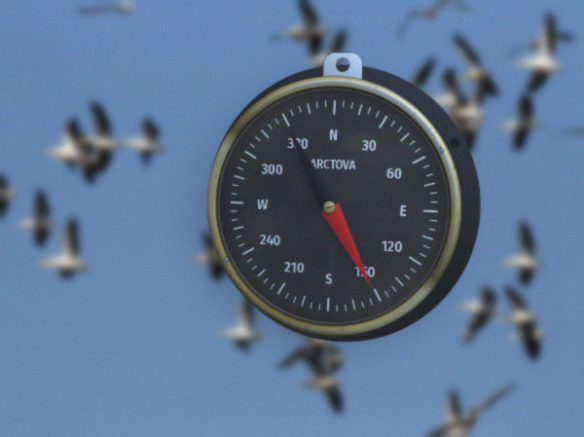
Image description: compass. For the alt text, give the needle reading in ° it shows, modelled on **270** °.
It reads **150** °
